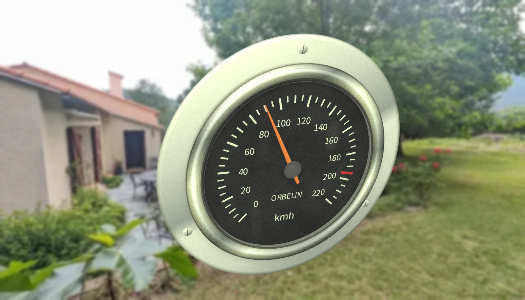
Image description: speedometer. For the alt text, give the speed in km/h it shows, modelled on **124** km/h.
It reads **90** km/h
